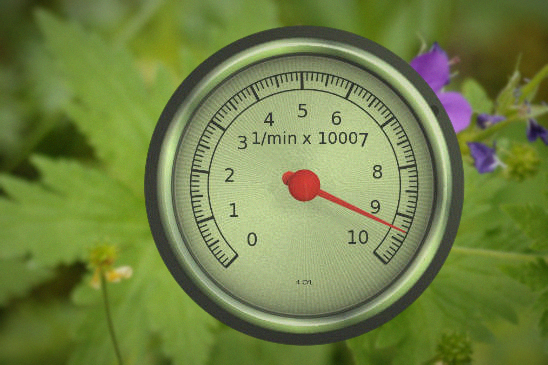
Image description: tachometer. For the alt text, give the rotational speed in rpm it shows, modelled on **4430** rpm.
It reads **9300** rpm
